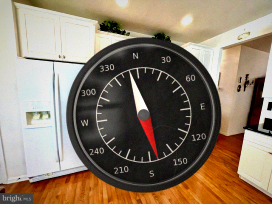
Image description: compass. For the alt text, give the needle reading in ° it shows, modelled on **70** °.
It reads **170** °
